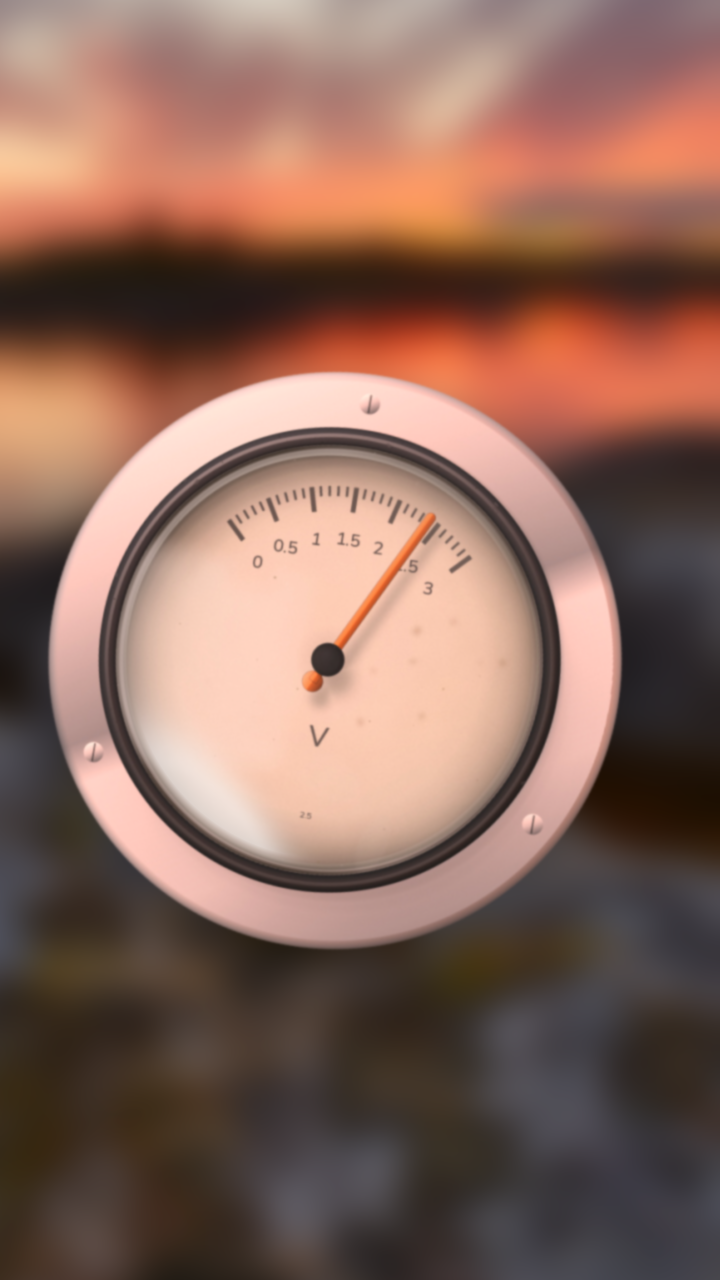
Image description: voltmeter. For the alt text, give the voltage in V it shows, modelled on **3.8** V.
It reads **2.4** V
